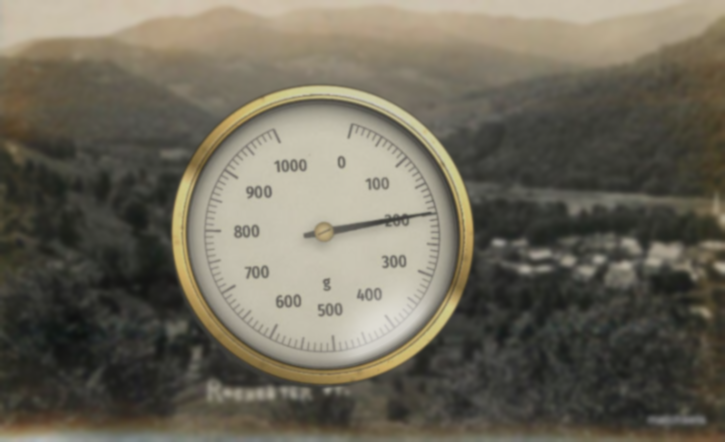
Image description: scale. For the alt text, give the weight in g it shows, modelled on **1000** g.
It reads **200** g
